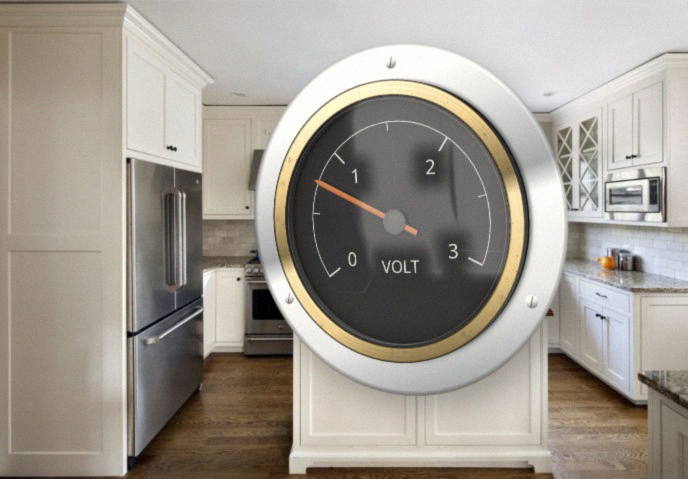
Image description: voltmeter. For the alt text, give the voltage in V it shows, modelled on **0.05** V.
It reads **0.75** V
